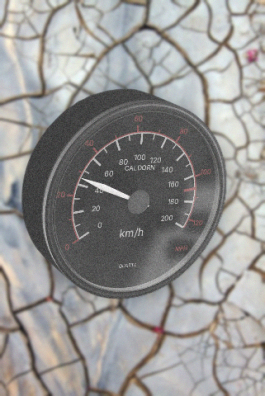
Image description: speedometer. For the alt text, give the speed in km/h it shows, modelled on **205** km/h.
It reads **45** km/h
